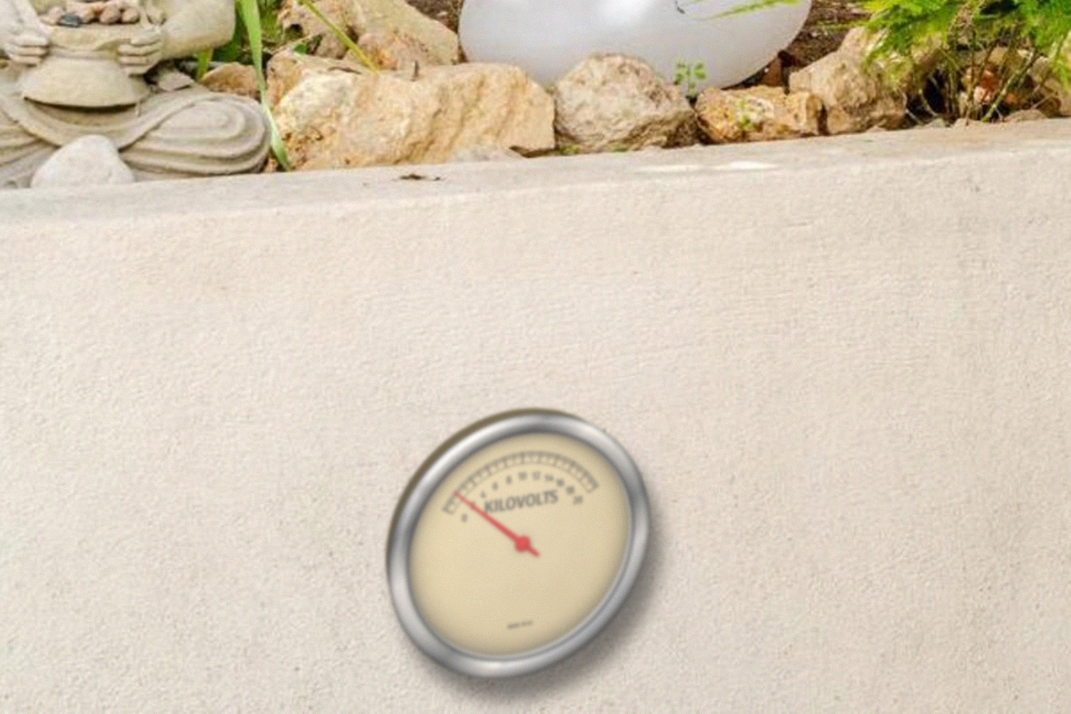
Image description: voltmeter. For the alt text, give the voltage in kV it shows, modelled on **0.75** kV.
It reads **2** kV
